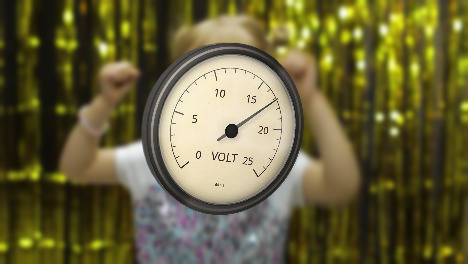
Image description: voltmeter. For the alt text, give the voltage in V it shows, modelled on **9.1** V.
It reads **17** V
